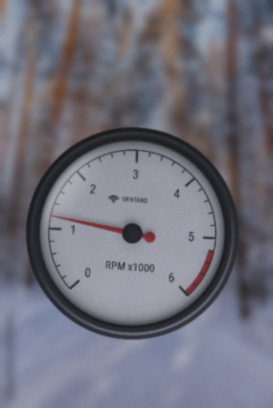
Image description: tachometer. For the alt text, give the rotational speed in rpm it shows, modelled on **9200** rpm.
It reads **1200** rpm
